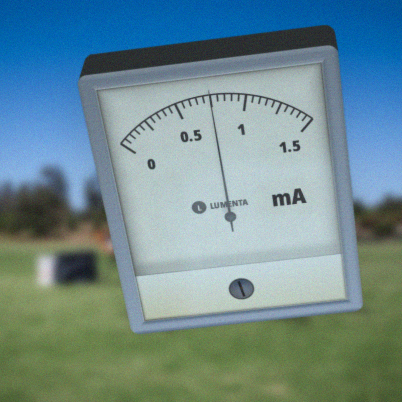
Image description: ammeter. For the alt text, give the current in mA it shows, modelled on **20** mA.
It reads **0.75** mA
